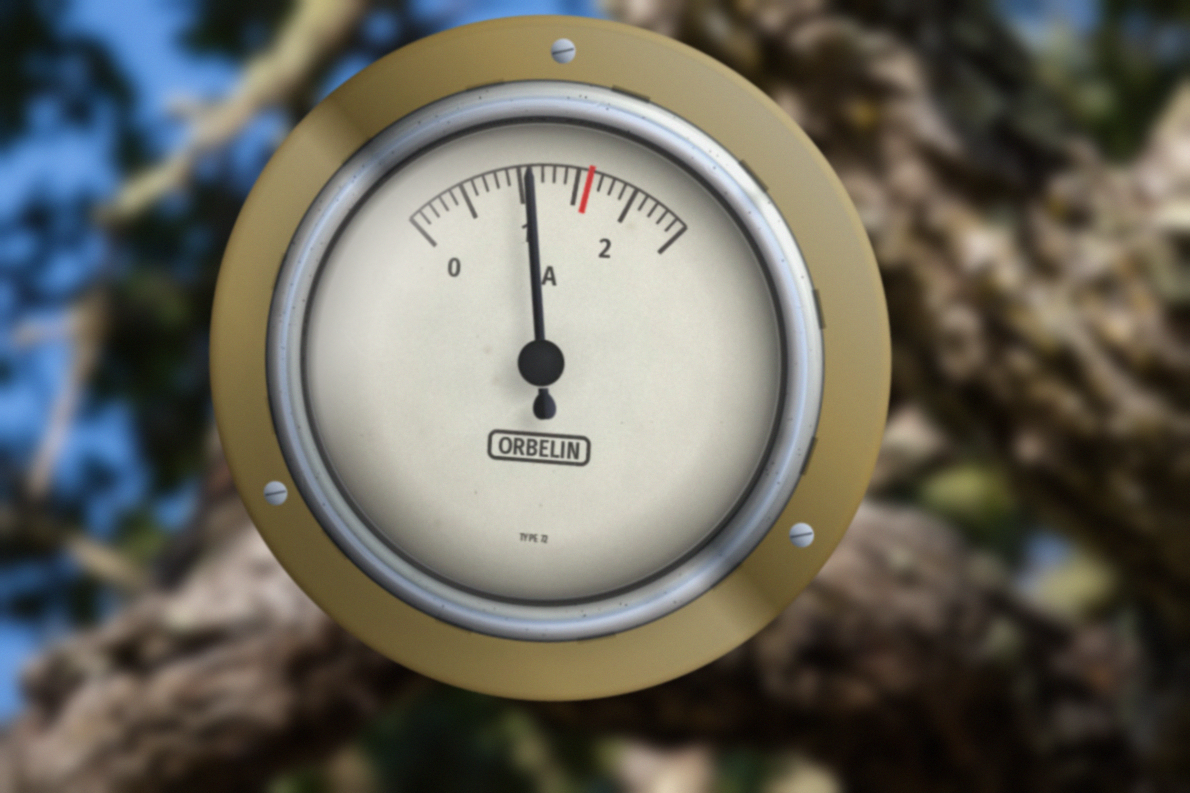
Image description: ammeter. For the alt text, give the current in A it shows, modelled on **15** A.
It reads **1.1** A
